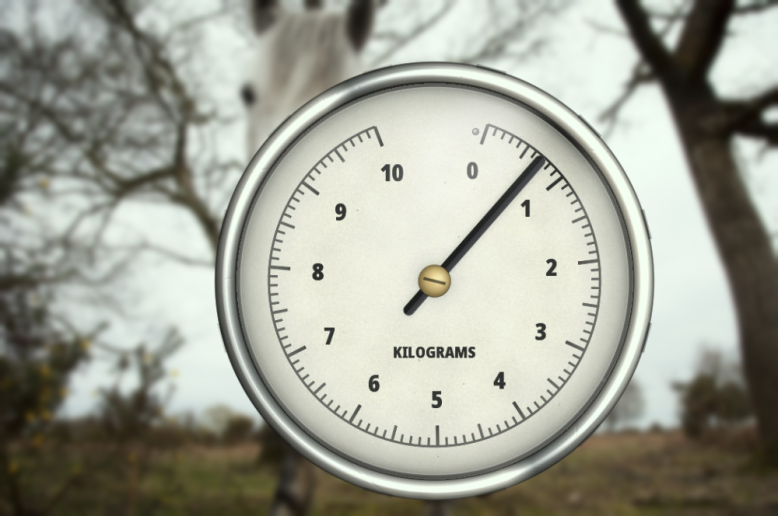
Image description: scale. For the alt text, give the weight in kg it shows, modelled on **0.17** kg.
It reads **0.7** kg
